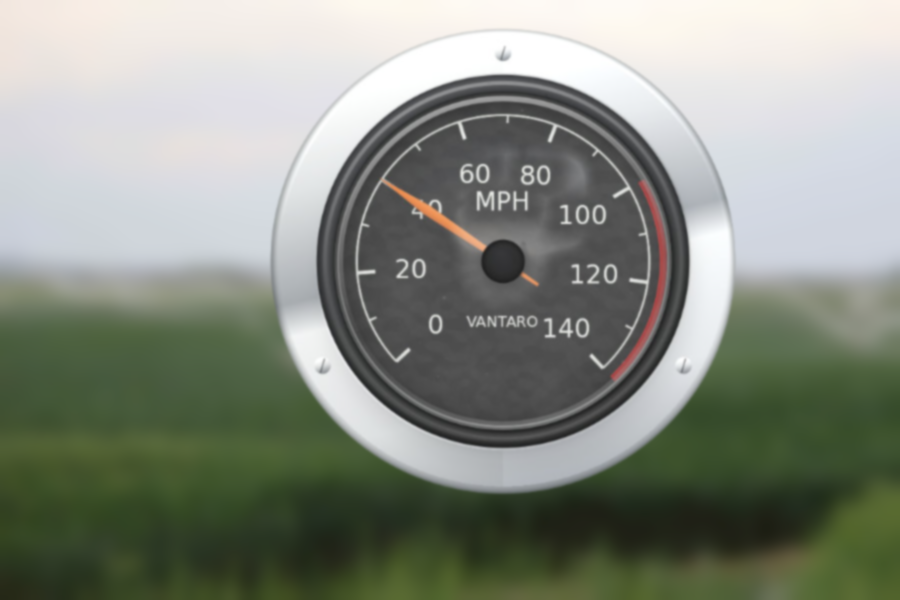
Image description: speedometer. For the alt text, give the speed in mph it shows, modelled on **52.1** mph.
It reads **40** mph
